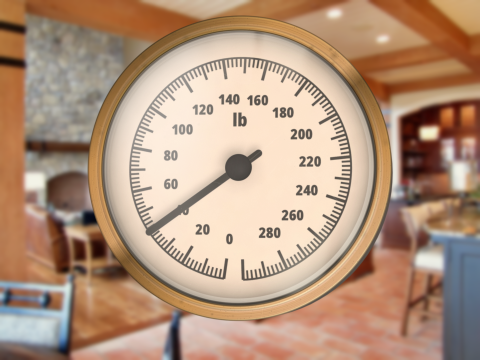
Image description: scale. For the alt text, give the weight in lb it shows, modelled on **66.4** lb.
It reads **40** lb
